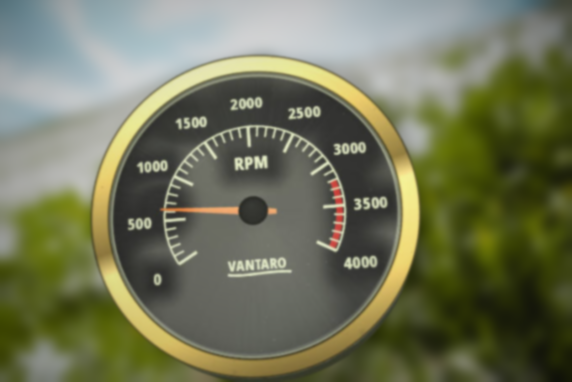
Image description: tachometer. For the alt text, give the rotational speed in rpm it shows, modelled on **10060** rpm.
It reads **600** rpm
